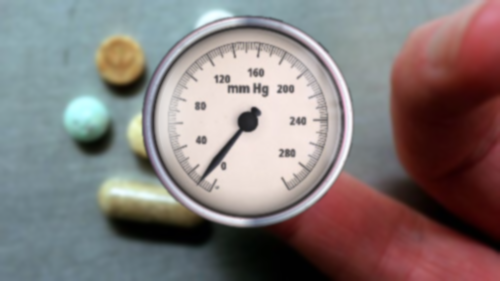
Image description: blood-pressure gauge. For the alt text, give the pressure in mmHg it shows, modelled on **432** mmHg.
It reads **10** mmHg
